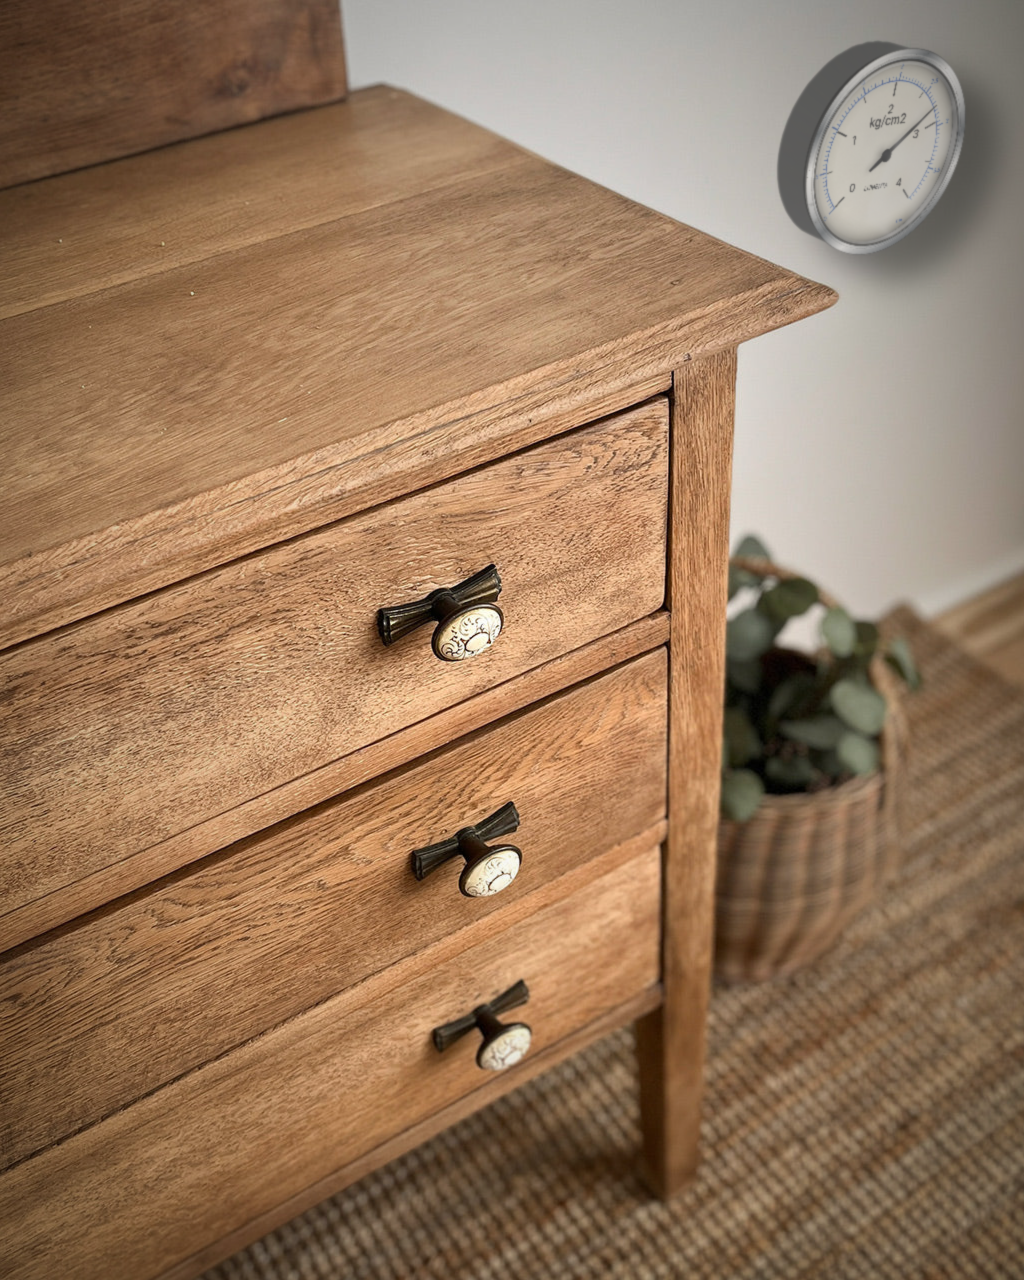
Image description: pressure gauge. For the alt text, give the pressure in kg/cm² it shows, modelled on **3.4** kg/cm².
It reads **2.75** kg/cm²
